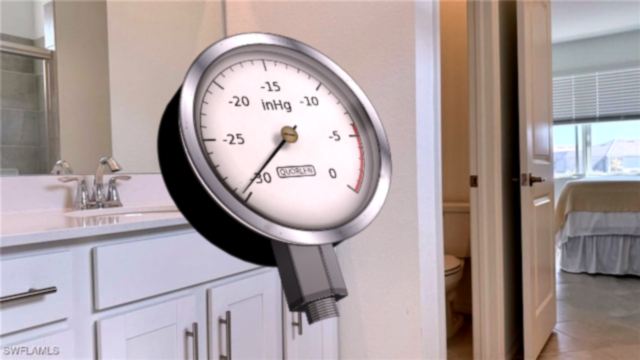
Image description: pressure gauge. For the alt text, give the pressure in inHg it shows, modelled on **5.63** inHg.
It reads **-29.5** inHg
